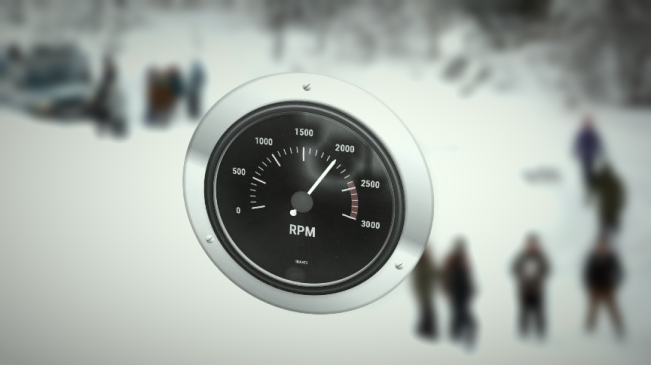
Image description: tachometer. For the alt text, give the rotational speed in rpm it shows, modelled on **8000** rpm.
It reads **2000** rpm
